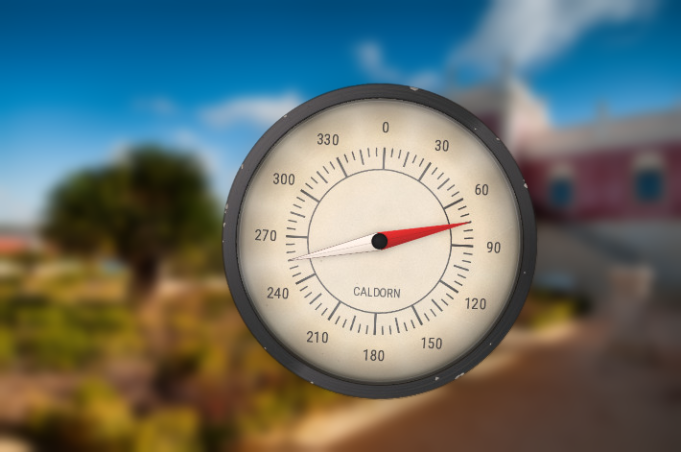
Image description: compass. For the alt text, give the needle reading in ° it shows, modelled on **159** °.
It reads **75** °
